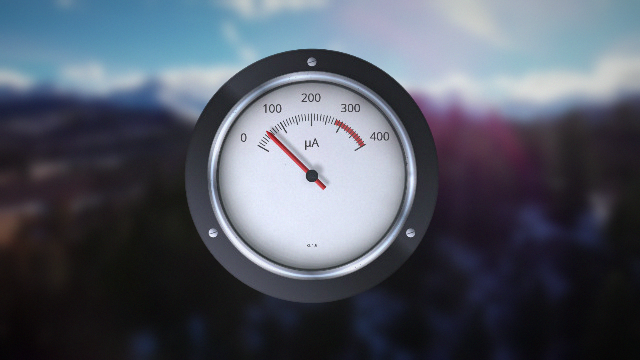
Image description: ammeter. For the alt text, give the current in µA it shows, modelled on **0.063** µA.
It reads **50** µA
